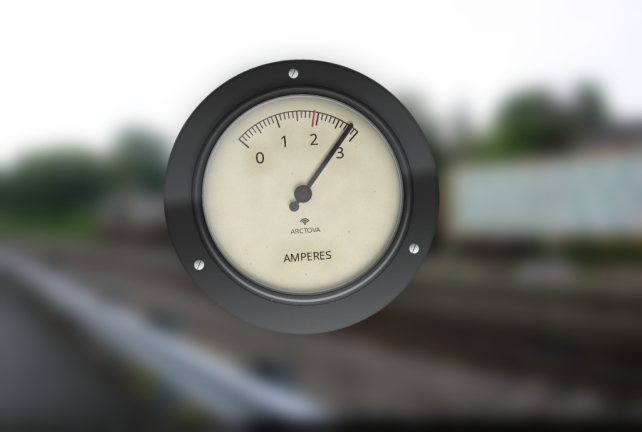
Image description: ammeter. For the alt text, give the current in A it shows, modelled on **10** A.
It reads **2.8** A
